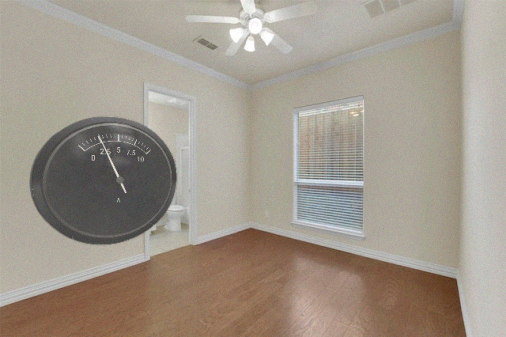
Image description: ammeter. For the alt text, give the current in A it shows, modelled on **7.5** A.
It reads **2.5** A
